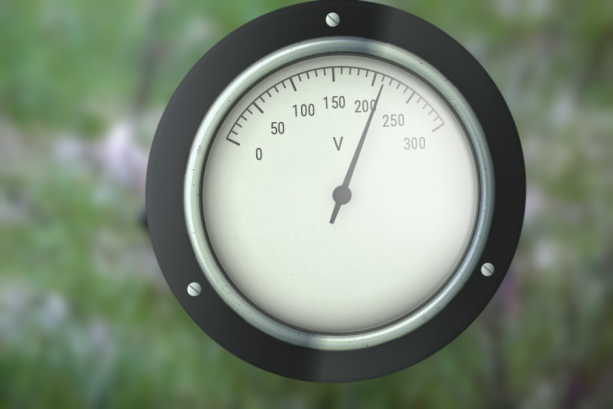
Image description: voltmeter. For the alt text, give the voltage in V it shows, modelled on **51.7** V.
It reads **210** V
